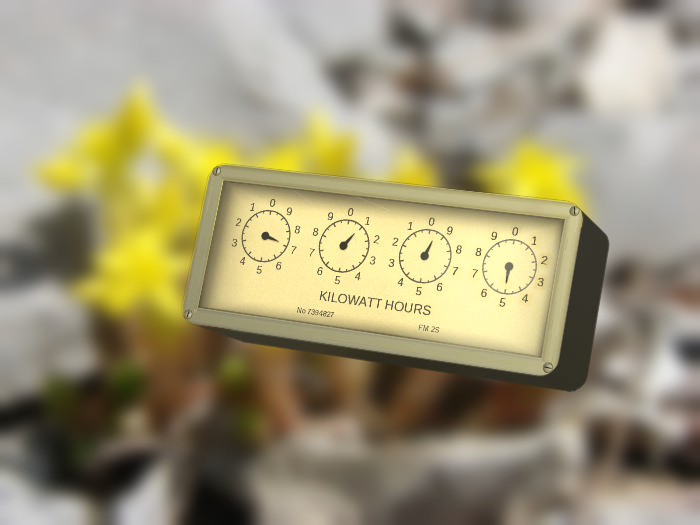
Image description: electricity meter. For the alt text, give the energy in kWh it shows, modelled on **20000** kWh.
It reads **7095** kWh
